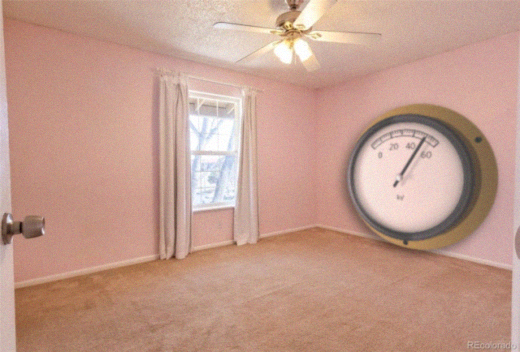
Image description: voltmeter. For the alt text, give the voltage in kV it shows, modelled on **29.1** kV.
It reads **50** kV
